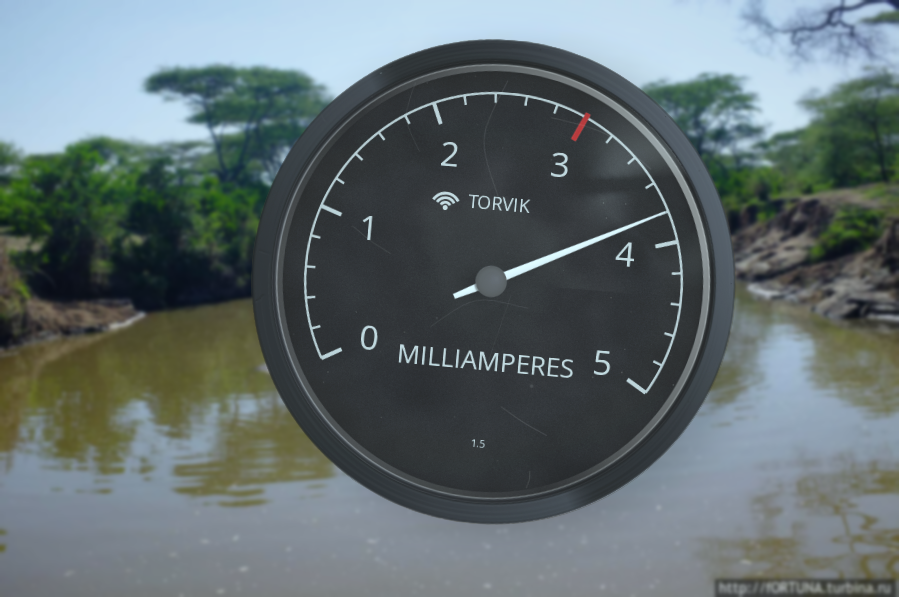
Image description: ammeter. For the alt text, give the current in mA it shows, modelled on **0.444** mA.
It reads **3.8** mA
